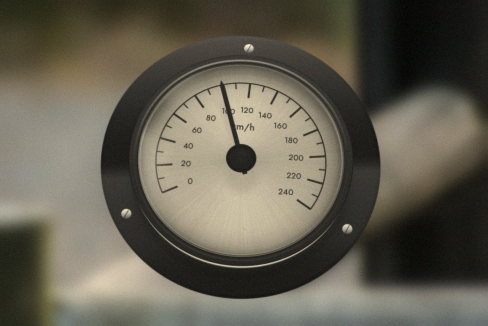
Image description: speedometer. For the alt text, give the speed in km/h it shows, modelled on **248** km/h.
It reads **100** km/h
